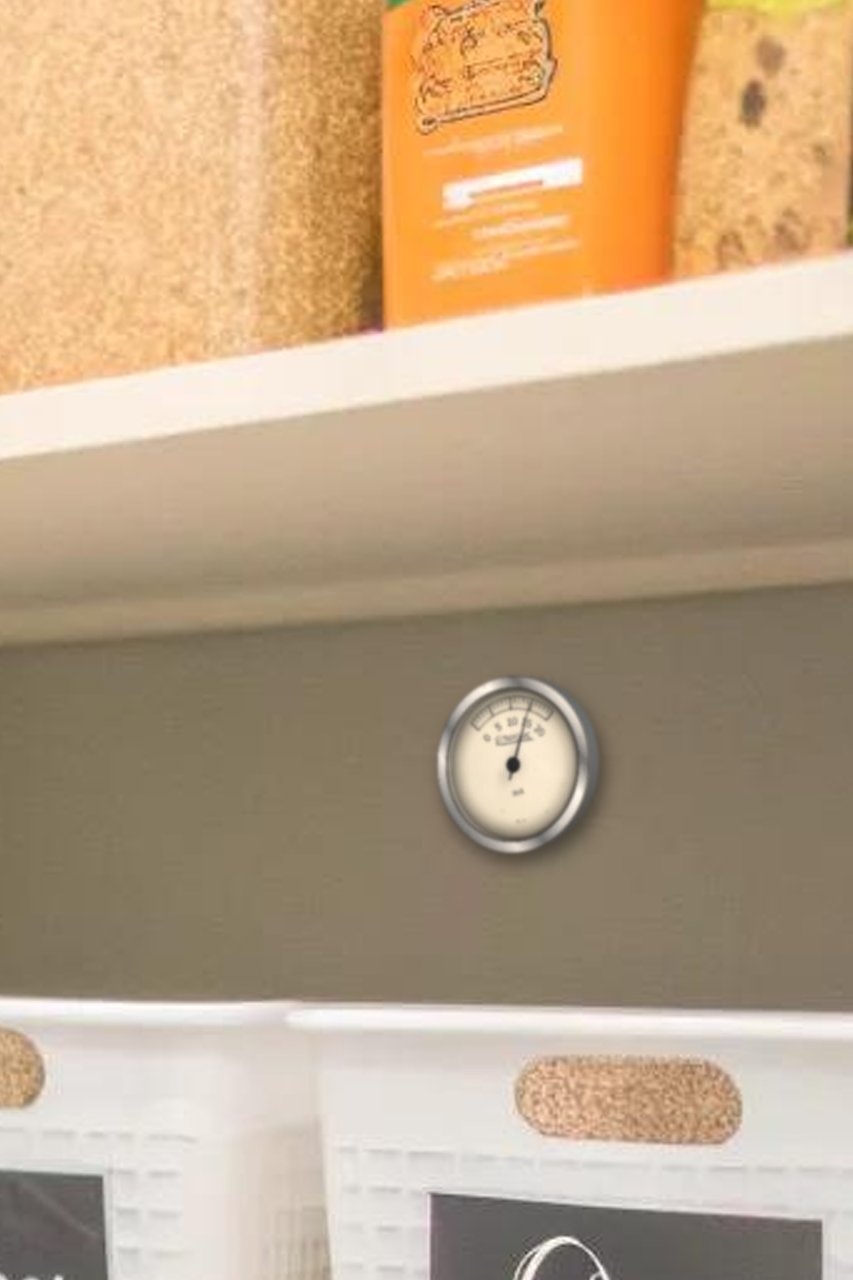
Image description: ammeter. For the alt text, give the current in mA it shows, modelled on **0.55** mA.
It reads **15** mA
